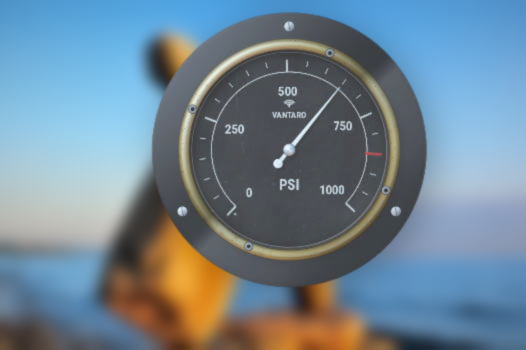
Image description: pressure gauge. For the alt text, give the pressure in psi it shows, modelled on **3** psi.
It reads **650** psi
